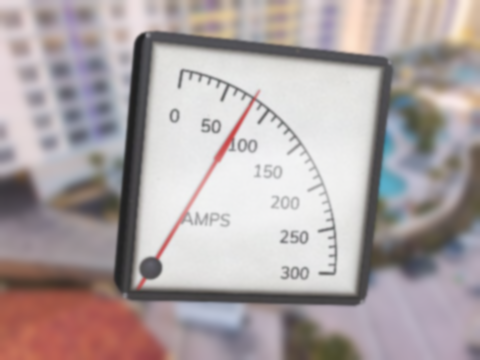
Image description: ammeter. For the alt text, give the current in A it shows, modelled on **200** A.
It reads **80** A
